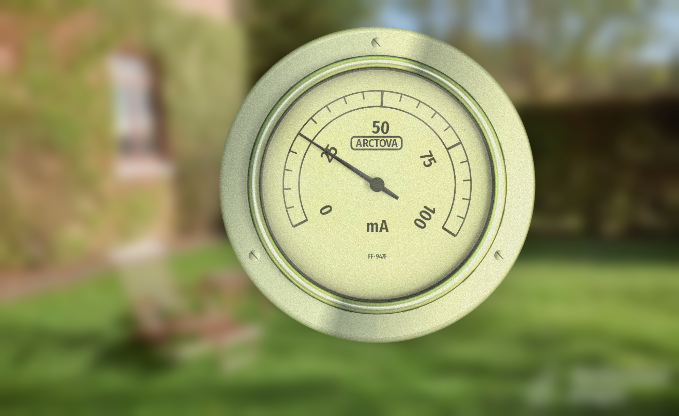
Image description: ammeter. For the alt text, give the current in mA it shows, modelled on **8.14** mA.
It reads **25** mA
